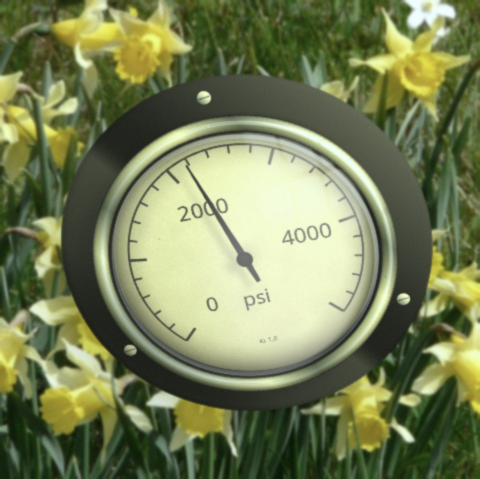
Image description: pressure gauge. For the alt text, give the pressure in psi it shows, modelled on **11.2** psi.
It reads **2200** psi
